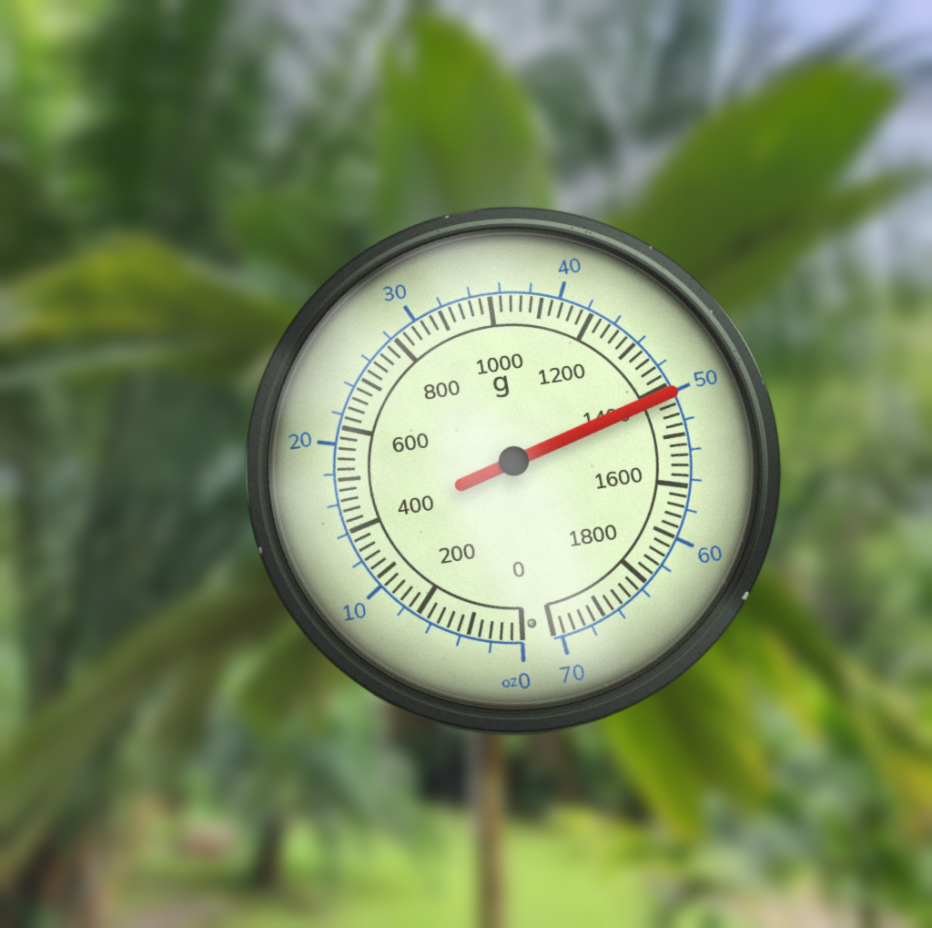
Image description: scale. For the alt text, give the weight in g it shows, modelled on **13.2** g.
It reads **1420** g
